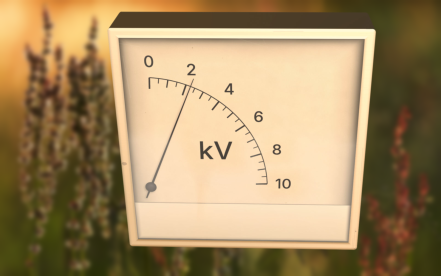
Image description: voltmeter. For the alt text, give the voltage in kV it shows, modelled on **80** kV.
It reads **2.25** kV
